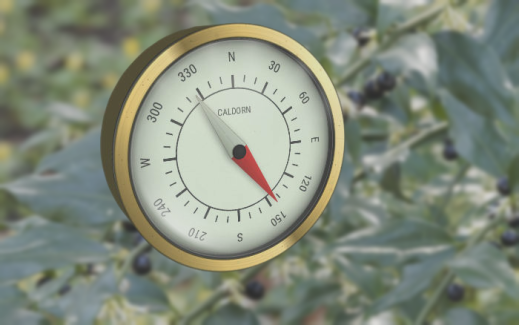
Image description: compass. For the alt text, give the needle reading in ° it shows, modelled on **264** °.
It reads **145** °
